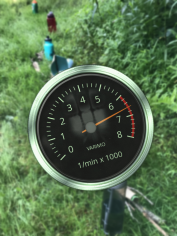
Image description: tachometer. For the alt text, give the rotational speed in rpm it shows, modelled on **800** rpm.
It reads **6600** rpm
